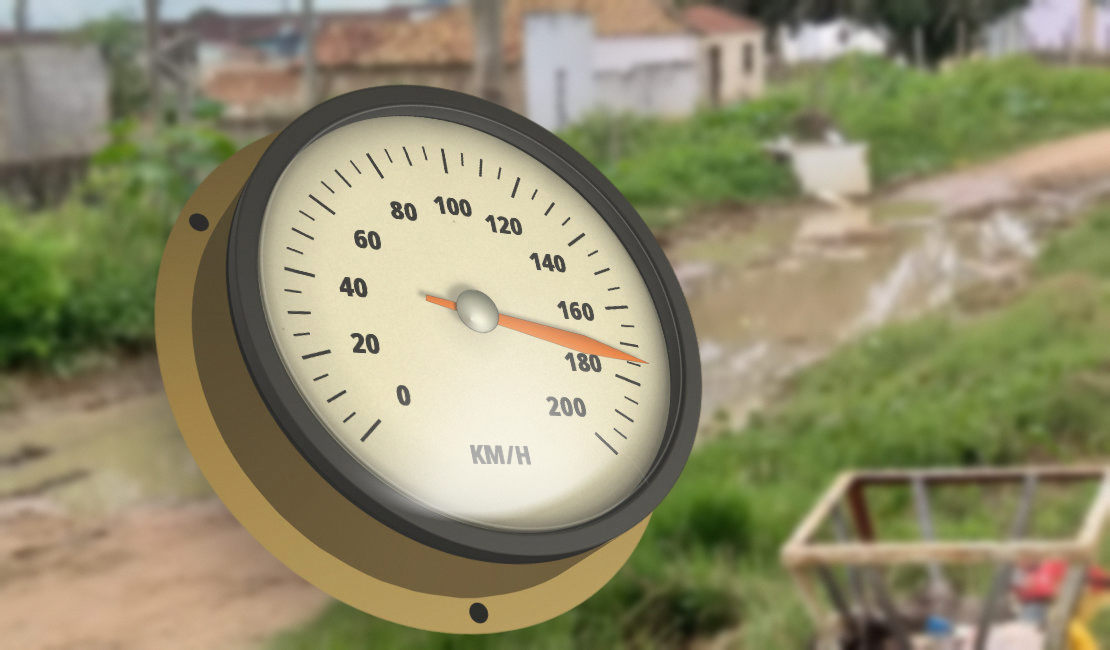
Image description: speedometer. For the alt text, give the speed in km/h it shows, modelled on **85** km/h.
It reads **175** km/h
